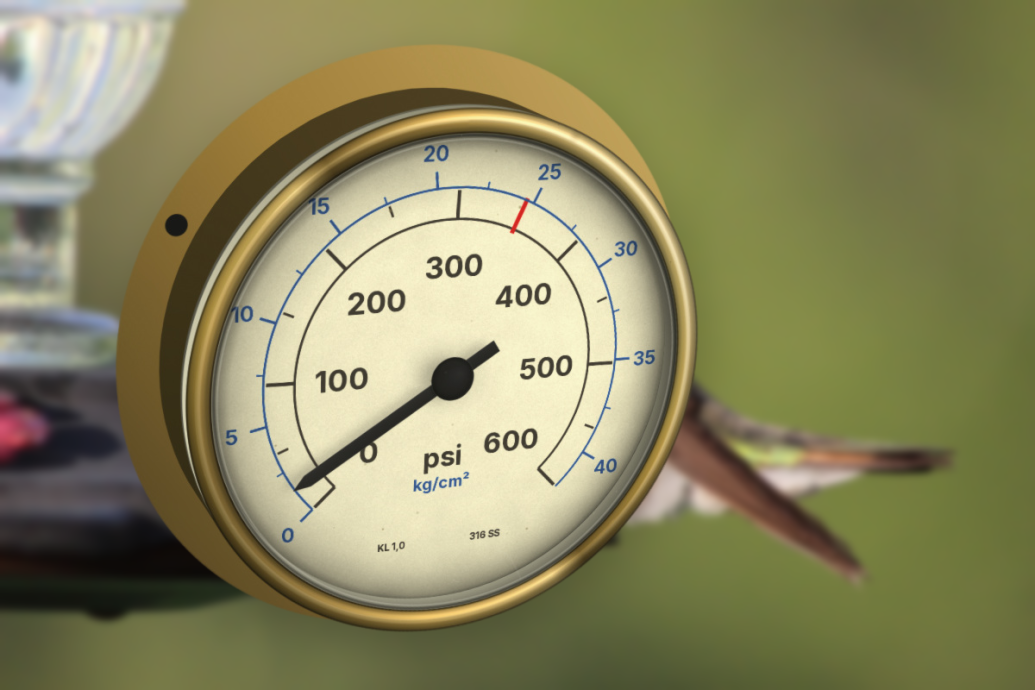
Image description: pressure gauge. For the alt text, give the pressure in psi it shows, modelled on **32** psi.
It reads **25** psi
